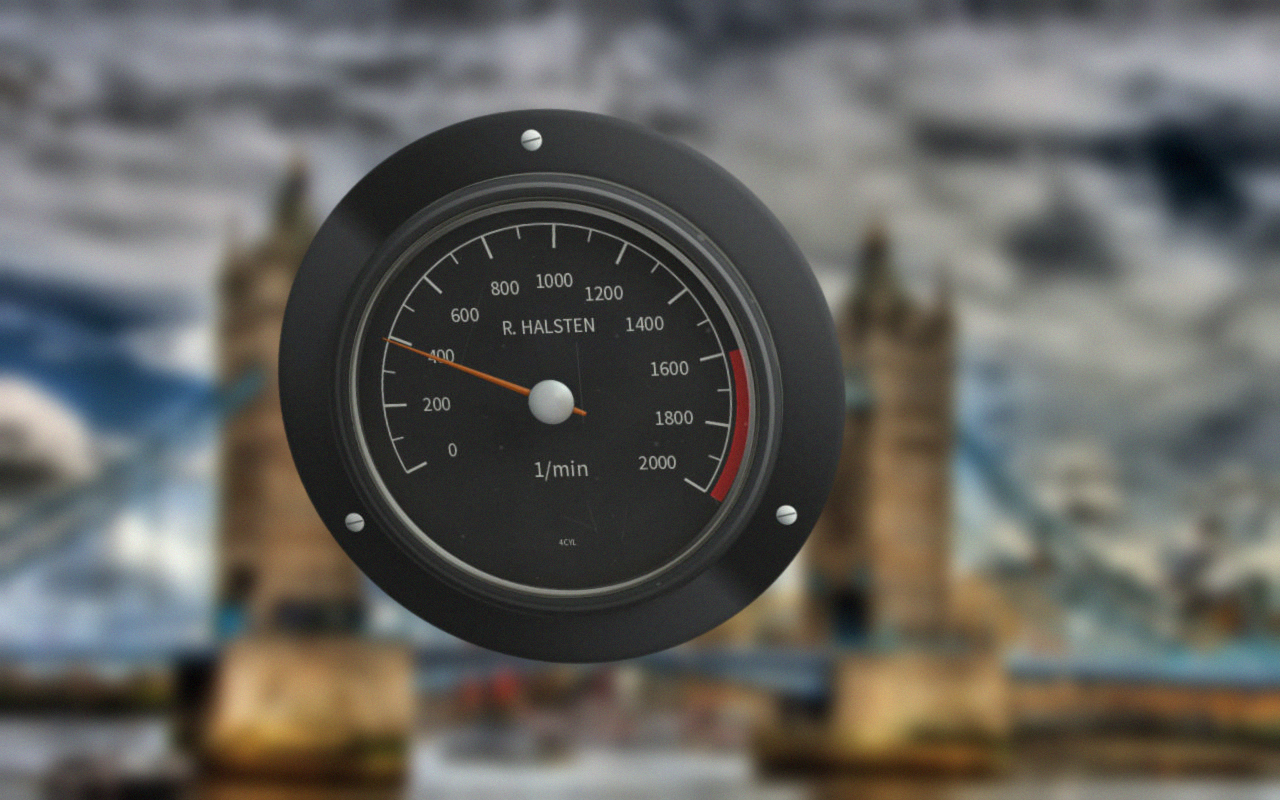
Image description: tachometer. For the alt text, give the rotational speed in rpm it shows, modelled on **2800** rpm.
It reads **400** rpm
